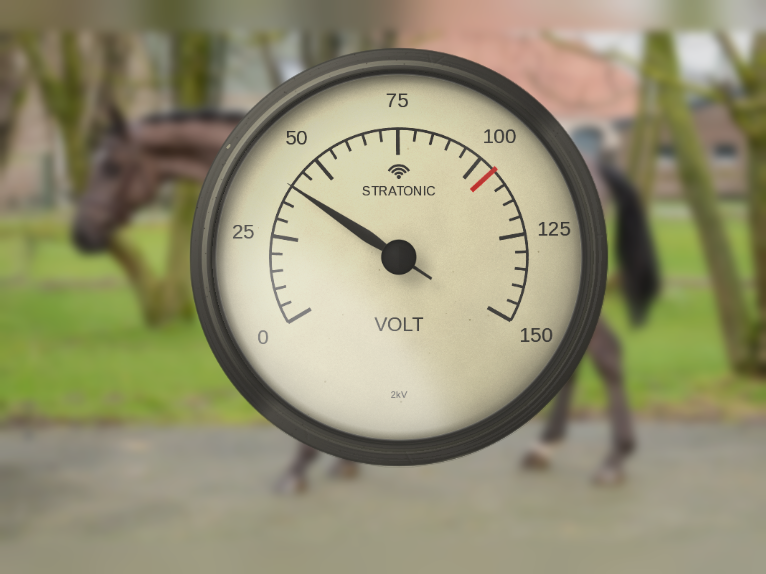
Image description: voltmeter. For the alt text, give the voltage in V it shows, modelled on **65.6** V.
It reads **40** V
